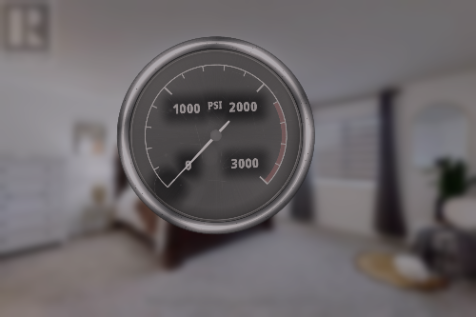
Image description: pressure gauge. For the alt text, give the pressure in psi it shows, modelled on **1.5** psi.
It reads **0** psi
